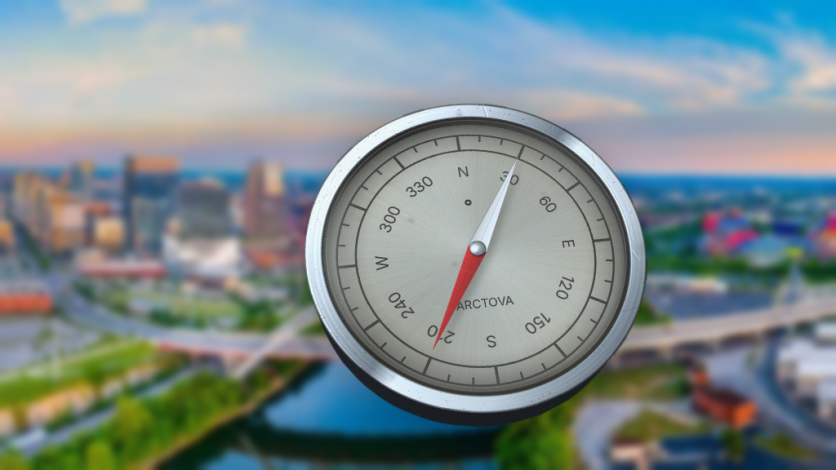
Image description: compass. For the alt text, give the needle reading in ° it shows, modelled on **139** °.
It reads **210** °
